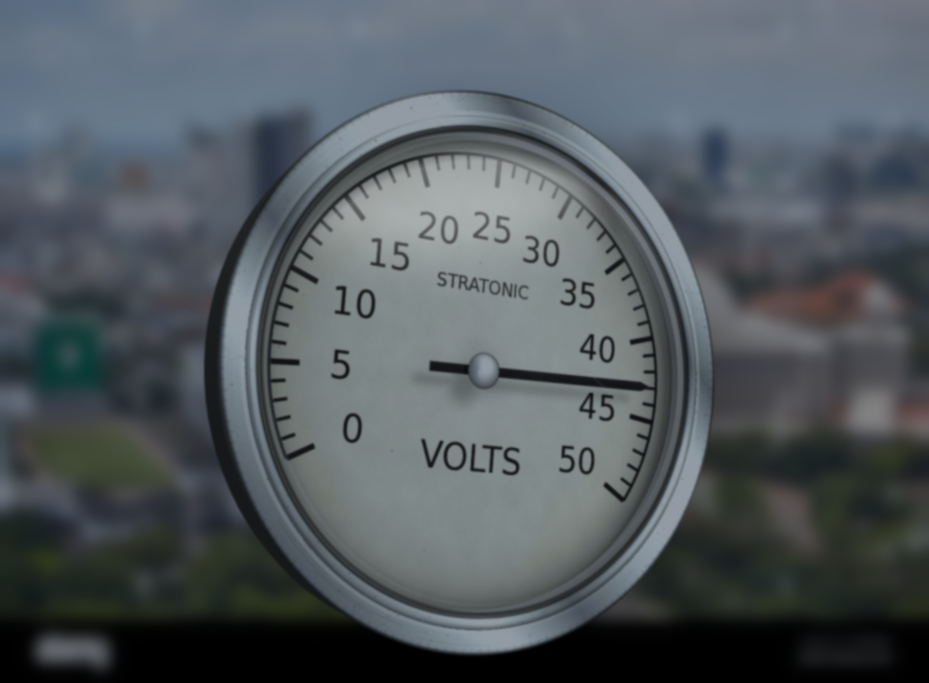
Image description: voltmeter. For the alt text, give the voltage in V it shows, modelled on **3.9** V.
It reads **43** V
